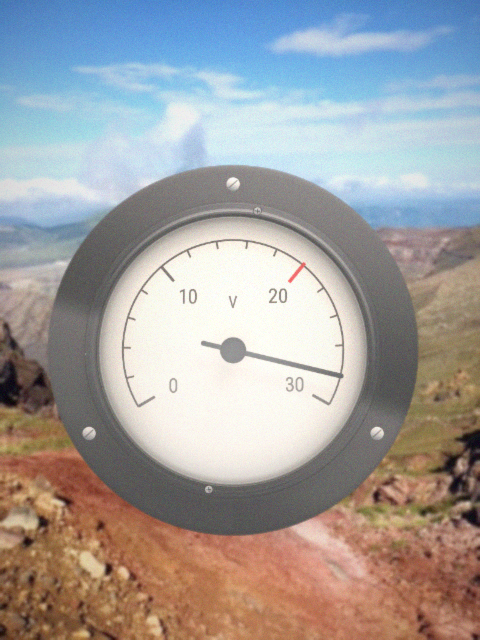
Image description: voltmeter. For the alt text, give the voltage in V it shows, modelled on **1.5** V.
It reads **28** V
